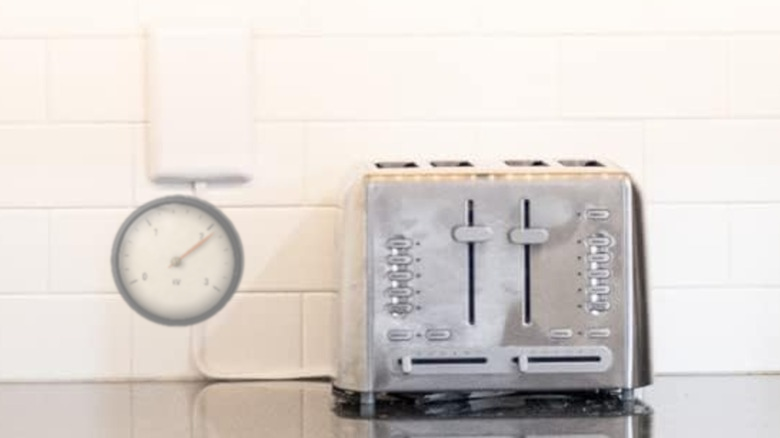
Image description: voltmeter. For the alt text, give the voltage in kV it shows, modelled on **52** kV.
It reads **2.1** kV
